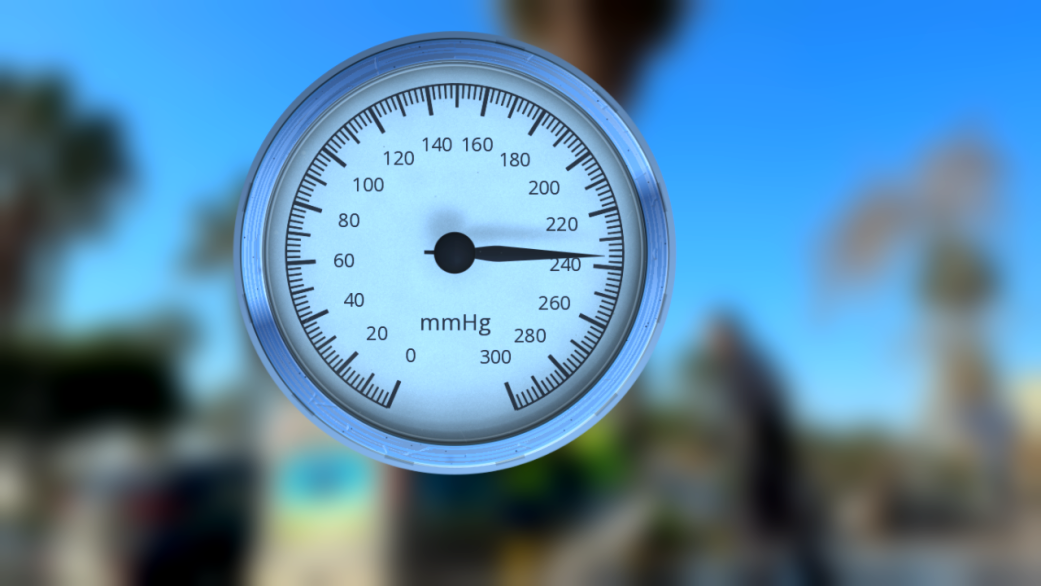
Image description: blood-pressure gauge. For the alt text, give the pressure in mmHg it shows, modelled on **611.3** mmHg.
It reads **236** mmHg
